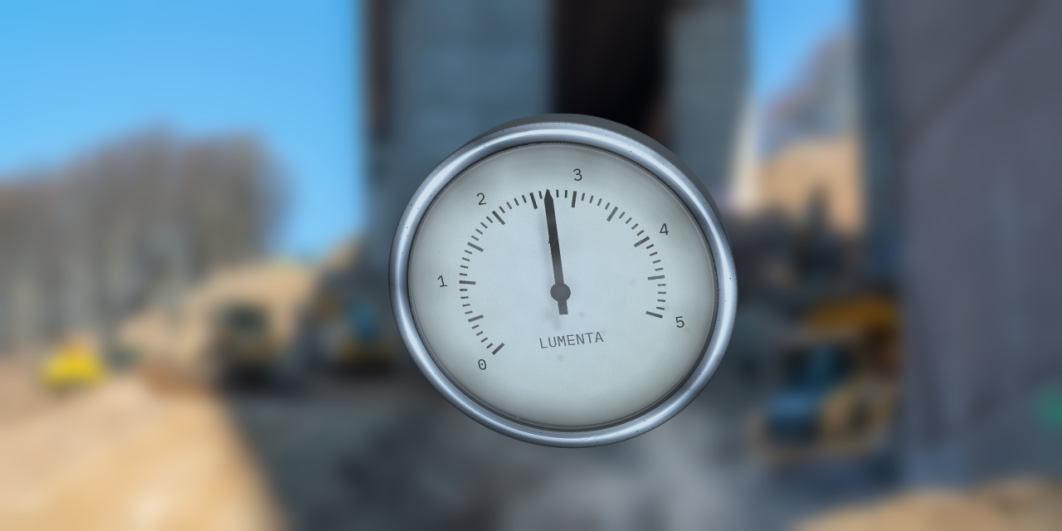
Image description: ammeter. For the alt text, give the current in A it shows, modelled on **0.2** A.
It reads **2.7** A
